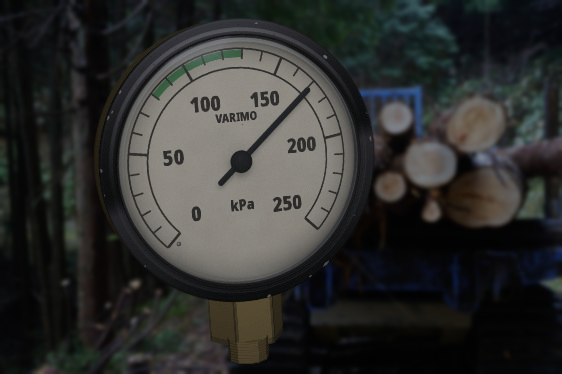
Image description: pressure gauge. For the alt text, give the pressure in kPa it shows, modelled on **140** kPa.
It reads **170** kPa
